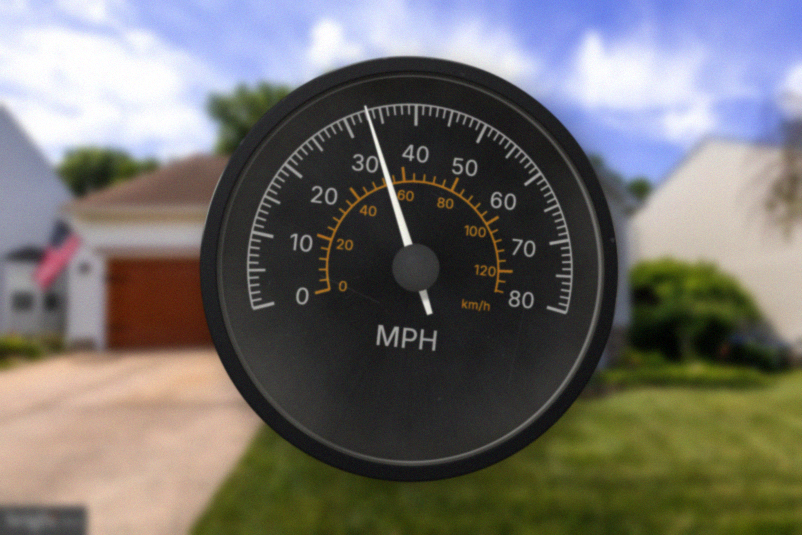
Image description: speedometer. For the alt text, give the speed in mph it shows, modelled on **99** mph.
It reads **33** mph
